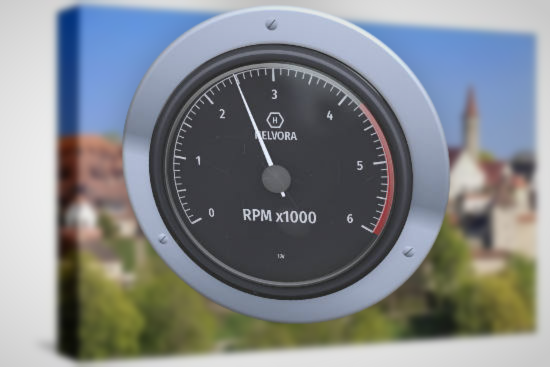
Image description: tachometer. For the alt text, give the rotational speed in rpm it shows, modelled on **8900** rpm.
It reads **2500** rpm
